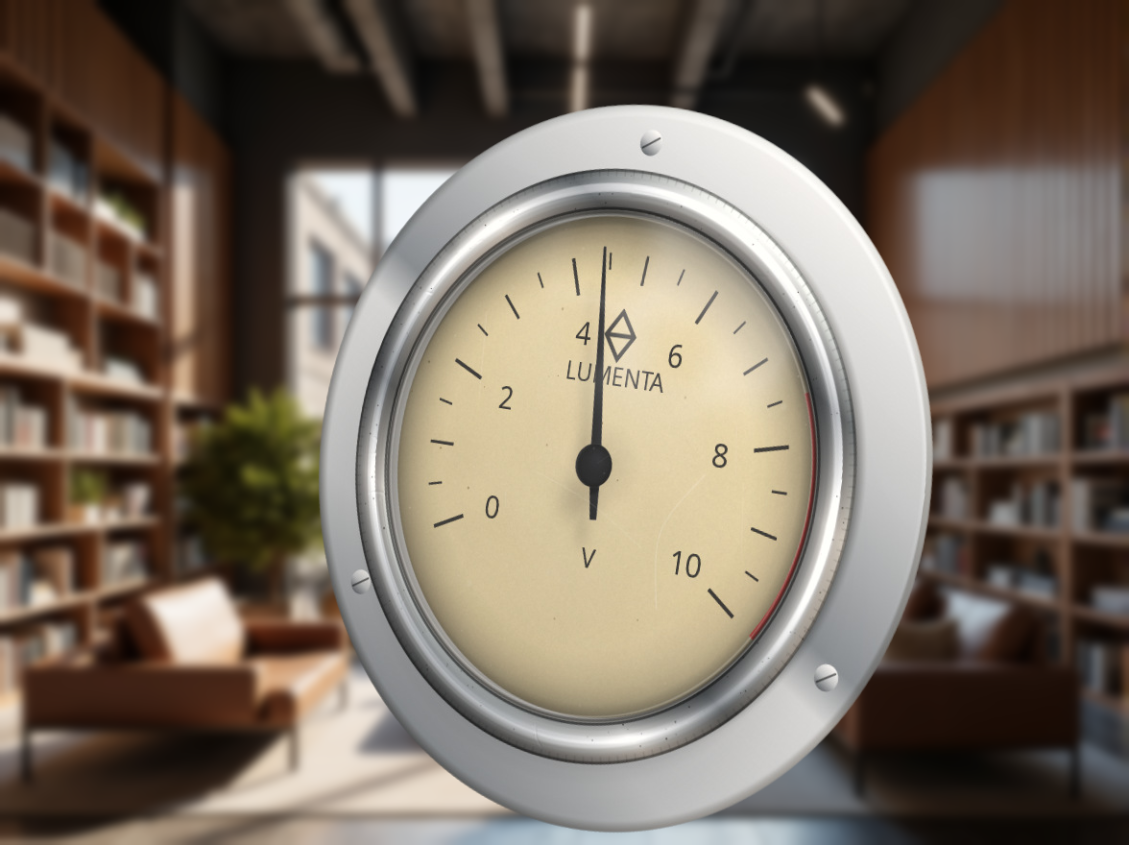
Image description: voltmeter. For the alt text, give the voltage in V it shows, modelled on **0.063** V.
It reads **4.5** V
